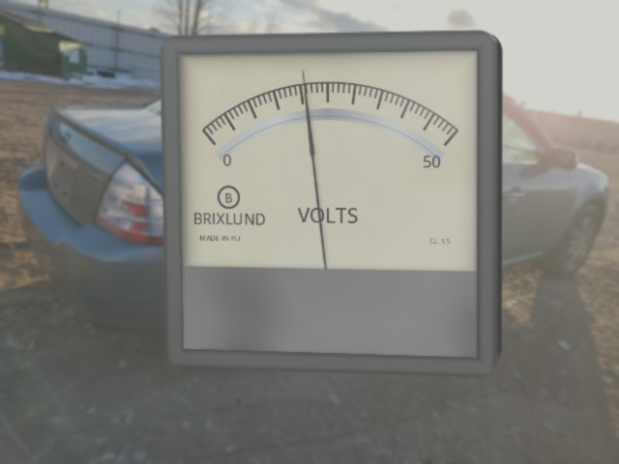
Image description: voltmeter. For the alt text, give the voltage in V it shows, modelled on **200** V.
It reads **21** V
